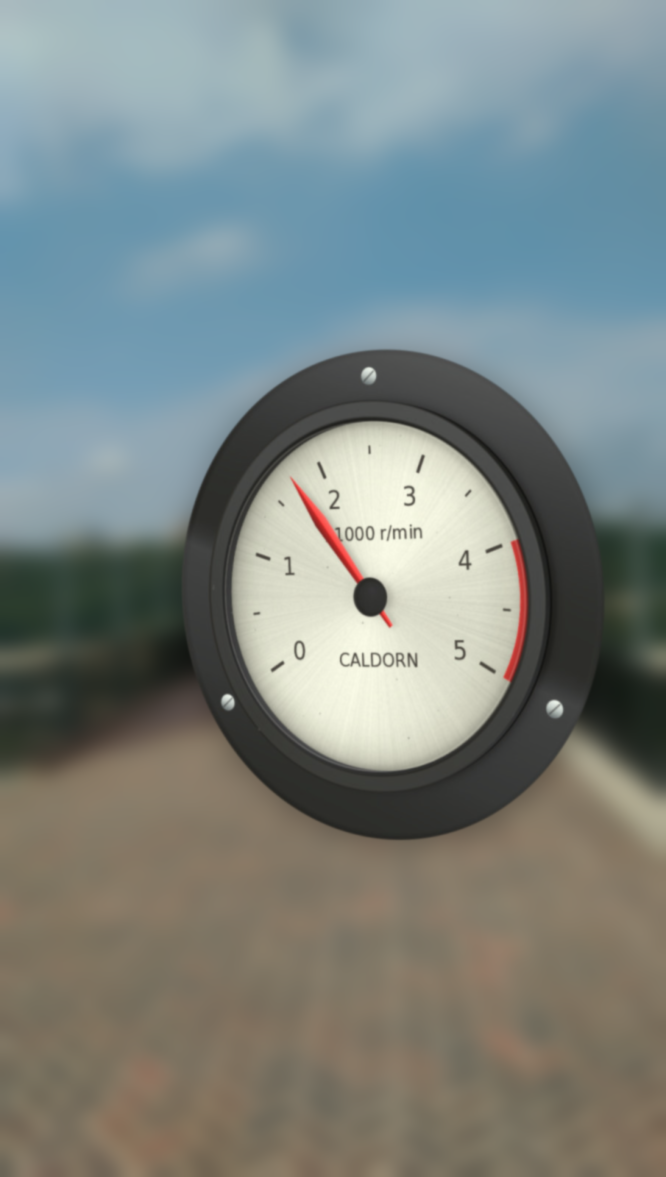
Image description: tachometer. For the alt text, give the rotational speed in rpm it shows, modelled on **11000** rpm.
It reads **1750** rpm
